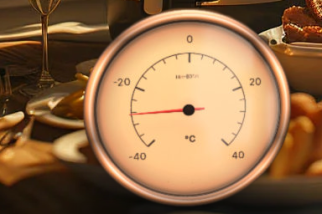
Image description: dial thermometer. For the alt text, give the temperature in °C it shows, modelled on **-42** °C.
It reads **-28** °C
